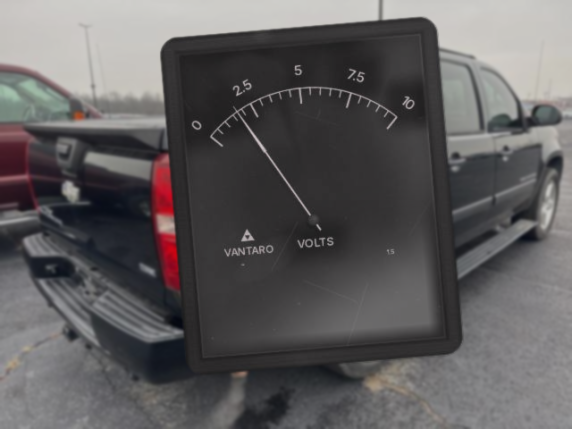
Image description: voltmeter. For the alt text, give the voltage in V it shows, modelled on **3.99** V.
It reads **1.75** V
